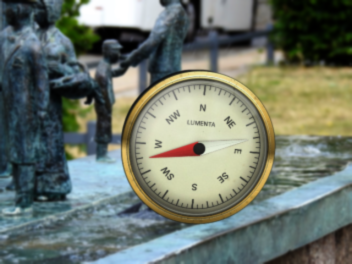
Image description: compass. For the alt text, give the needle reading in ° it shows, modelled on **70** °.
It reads **255** °
